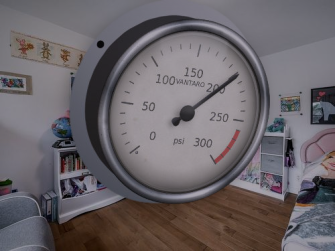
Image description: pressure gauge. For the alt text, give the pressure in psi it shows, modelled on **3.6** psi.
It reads **200** psi
